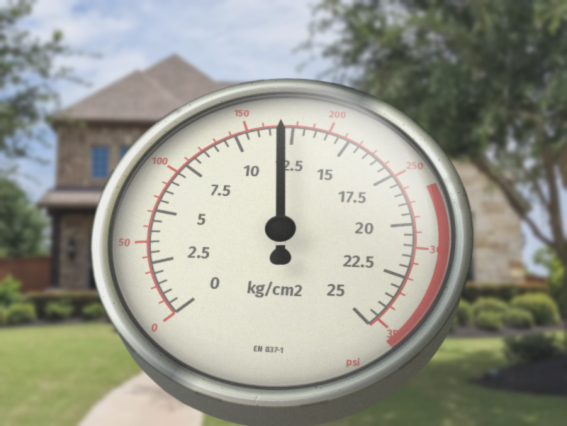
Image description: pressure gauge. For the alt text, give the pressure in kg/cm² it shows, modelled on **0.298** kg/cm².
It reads **12** kg/cm²
